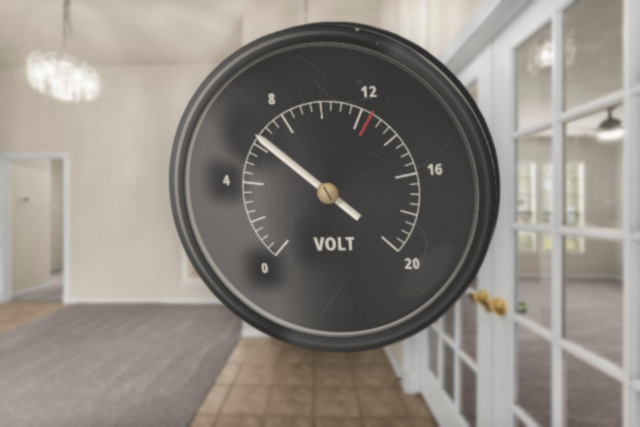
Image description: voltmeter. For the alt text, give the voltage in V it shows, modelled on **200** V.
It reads **6.5** V
